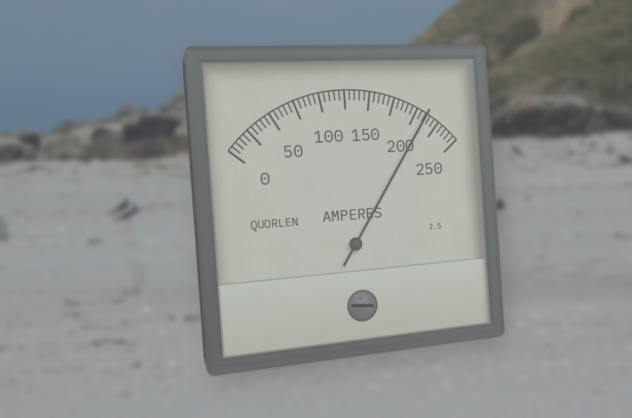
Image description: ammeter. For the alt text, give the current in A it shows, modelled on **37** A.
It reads **210** A
